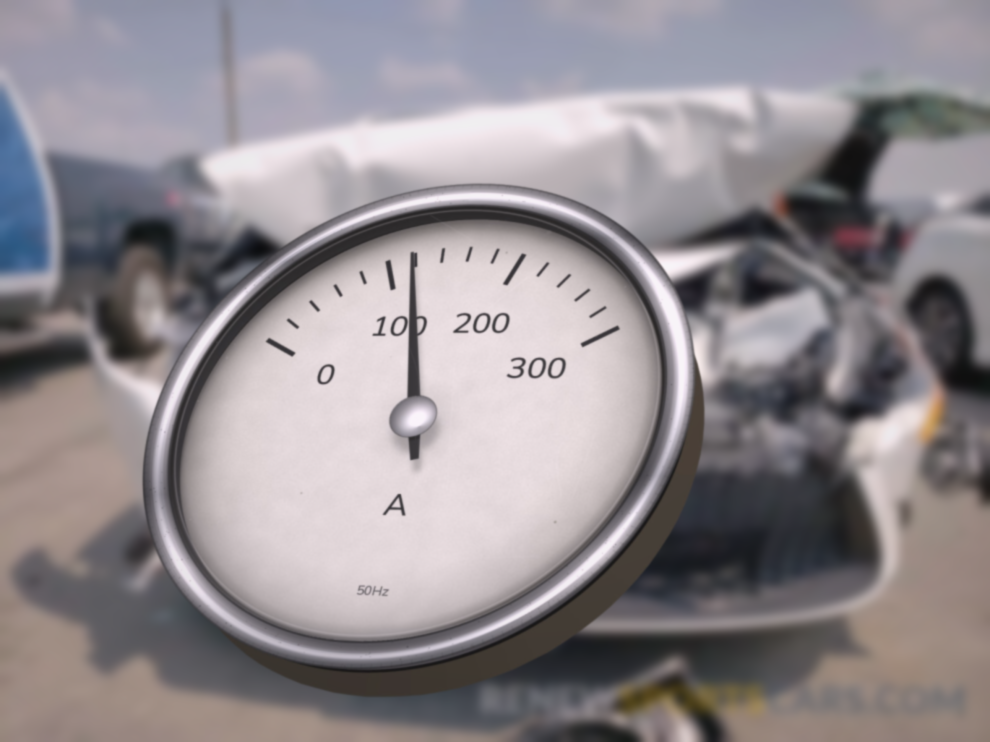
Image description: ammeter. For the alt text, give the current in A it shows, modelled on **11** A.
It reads **120** A
